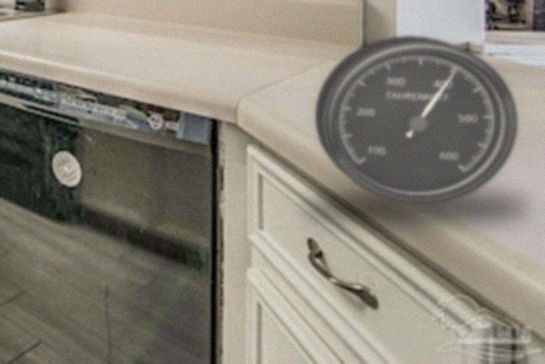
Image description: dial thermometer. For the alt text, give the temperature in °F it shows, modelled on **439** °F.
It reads **400** °F
